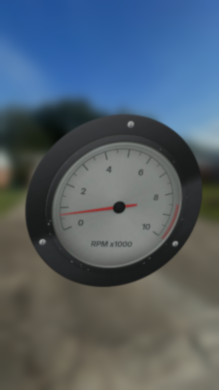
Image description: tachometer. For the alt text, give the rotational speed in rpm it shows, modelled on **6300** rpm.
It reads **750** rpm
